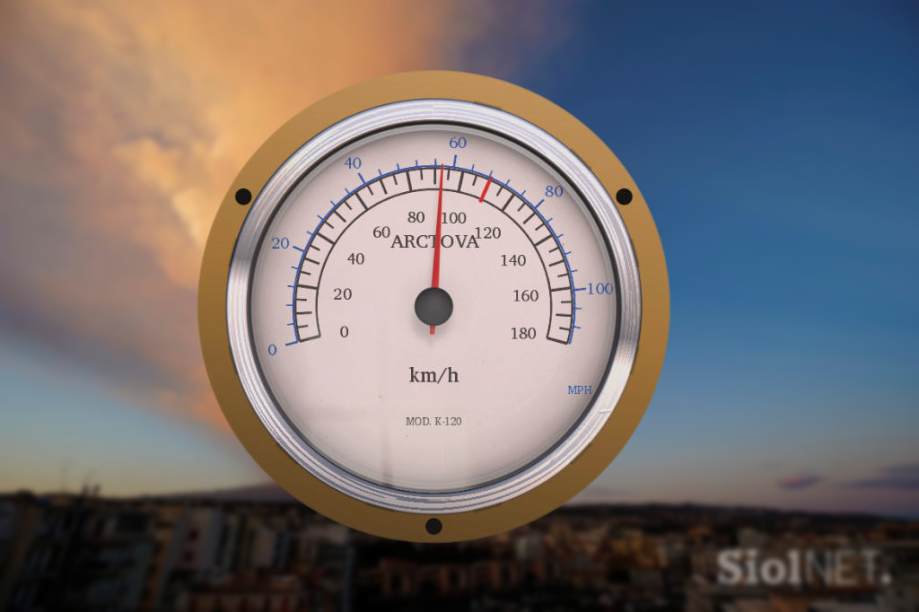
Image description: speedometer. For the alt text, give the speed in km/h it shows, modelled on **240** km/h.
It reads **92.5** km/h
